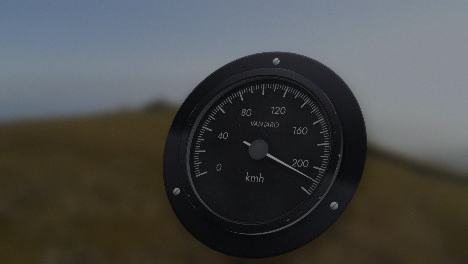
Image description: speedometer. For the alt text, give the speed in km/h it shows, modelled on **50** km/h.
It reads **210** km/h
